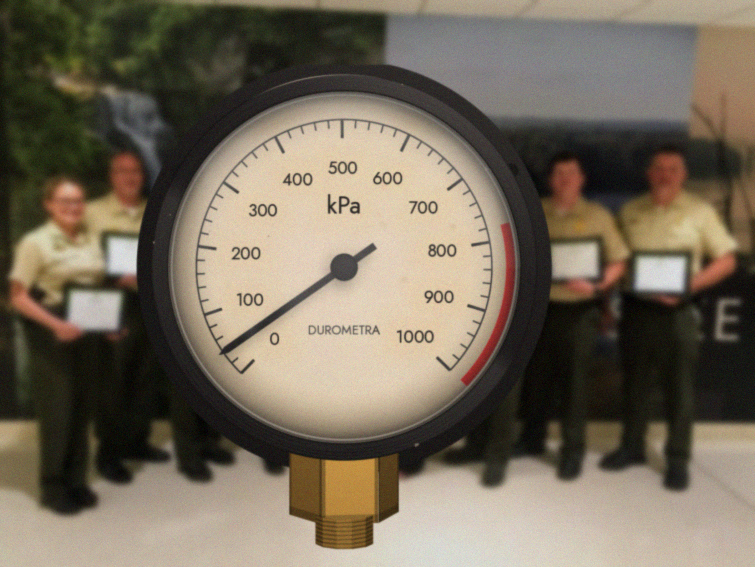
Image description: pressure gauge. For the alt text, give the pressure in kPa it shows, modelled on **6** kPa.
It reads **40** kPa
